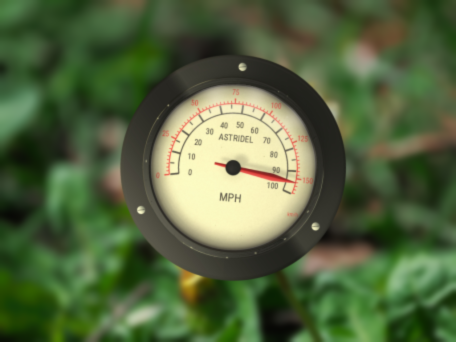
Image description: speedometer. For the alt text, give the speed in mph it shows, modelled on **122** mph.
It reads **95** mph
